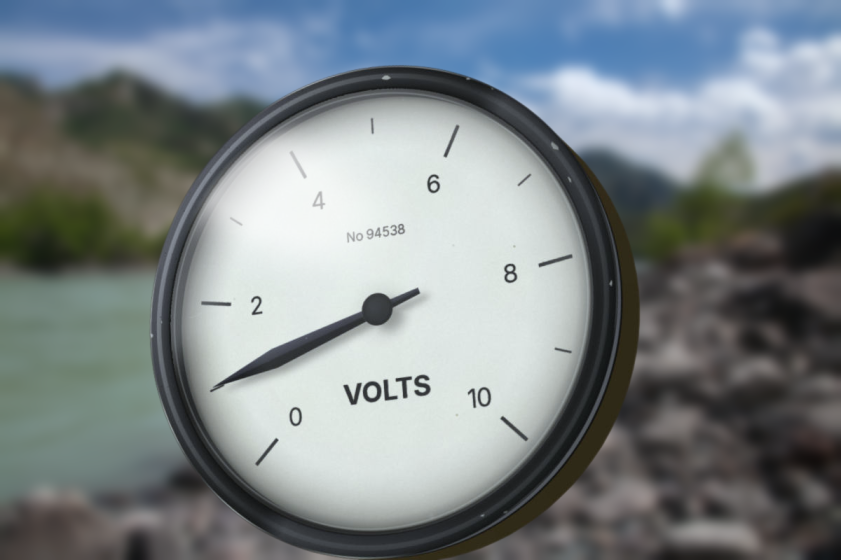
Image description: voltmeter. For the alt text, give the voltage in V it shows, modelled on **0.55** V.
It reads **1** V
